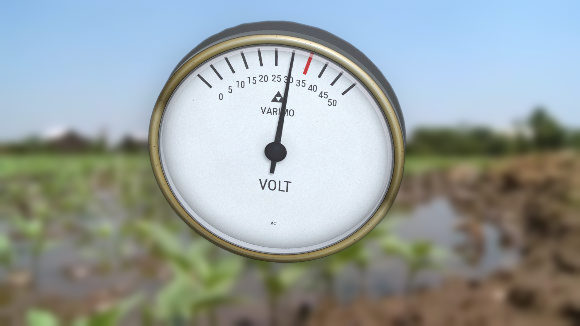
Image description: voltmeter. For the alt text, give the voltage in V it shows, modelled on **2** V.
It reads **30** V
